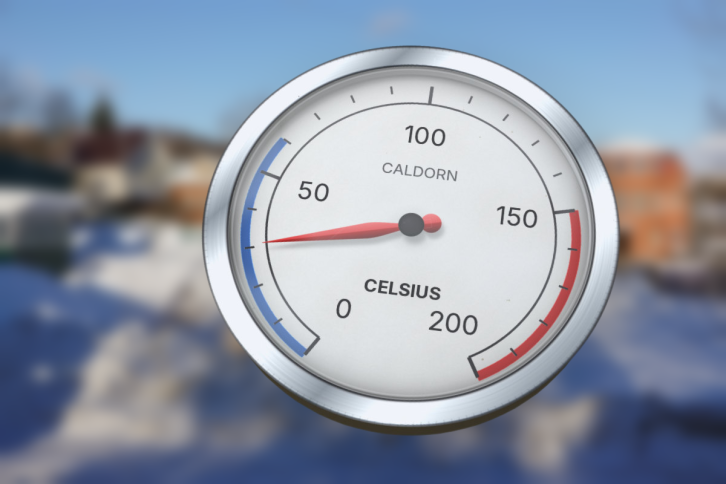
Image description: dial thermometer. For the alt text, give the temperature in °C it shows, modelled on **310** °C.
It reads **30** °C
